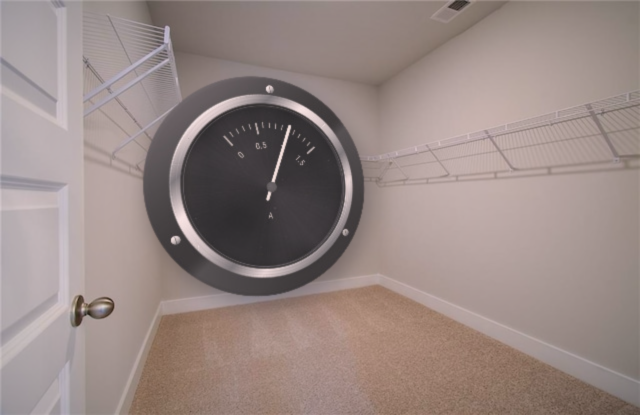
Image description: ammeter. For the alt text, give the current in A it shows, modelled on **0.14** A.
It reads **1** A
